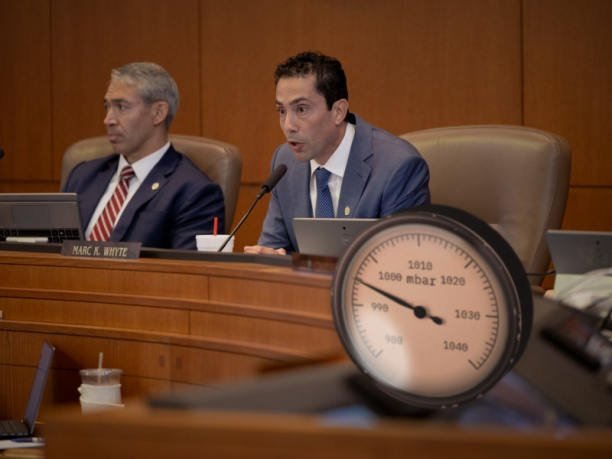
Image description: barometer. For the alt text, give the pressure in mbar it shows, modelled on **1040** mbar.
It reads **995** mbar
